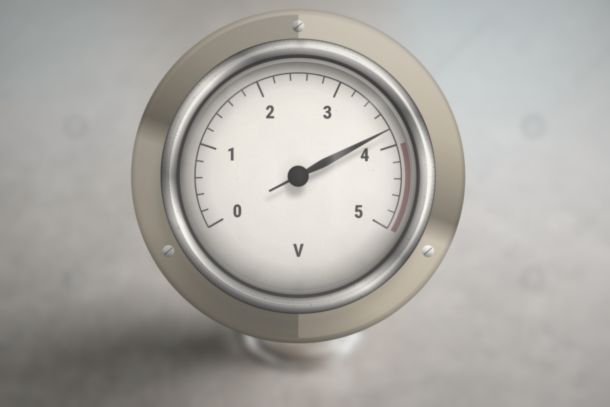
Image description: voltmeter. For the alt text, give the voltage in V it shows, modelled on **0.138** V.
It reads **3.8** V
